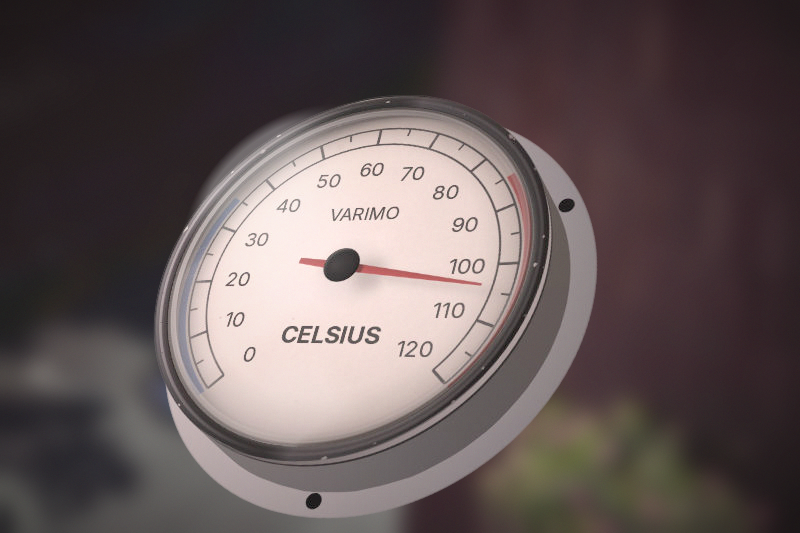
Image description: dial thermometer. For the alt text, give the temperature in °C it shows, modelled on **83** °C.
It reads **105** °C
